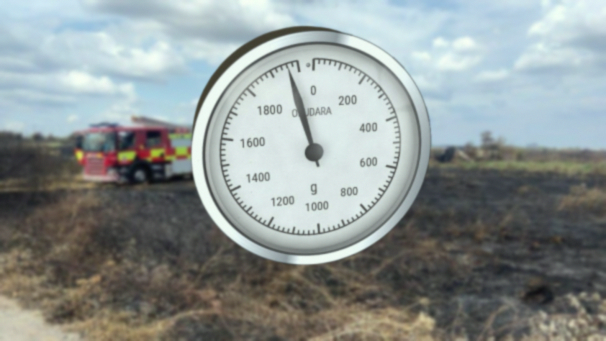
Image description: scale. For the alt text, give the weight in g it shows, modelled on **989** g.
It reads **1960** g
